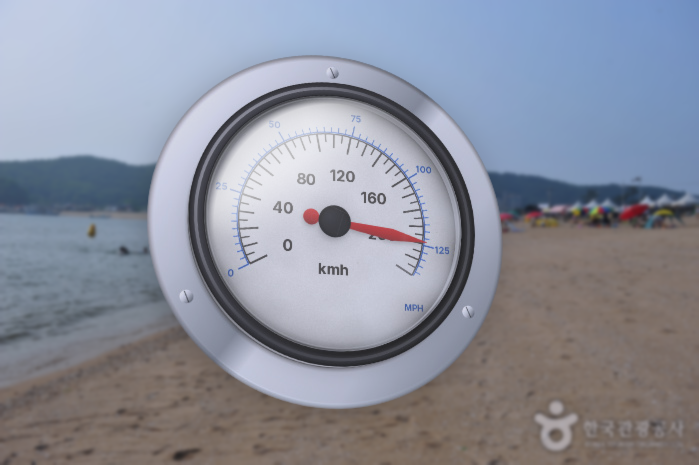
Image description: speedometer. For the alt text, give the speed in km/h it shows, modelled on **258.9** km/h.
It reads **200** km/h
